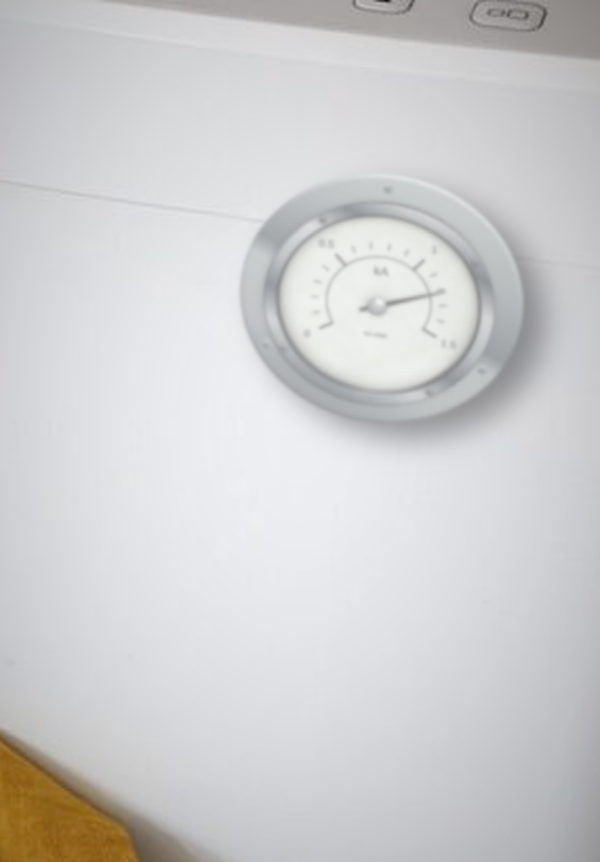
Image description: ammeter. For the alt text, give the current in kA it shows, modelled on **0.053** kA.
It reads **1.2** kA
